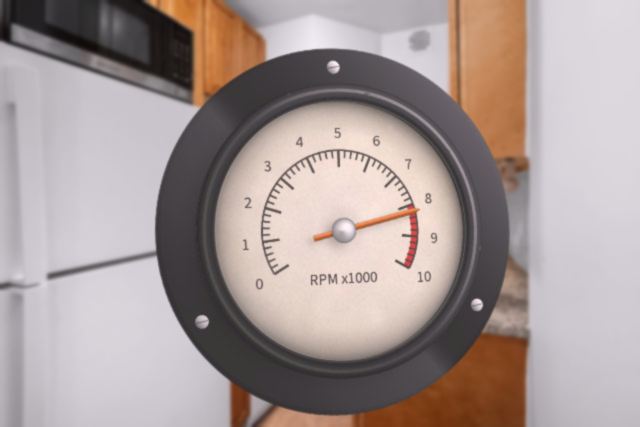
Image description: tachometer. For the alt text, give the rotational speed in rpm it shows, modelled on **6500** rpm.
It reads **8200** rpm
